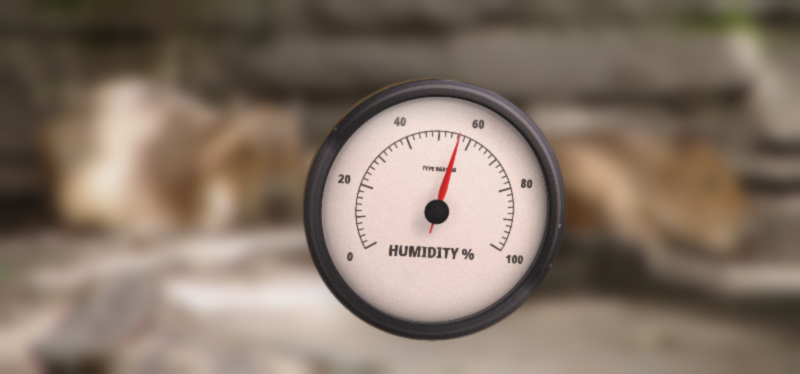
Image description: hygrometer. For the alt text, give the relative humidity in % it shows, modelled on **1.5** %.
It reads **56** %
